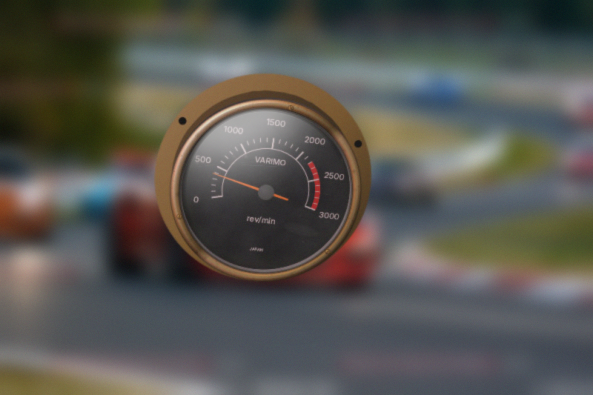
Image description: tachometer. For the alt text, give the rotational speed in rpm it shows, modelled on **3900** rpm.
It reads **400** rpm
